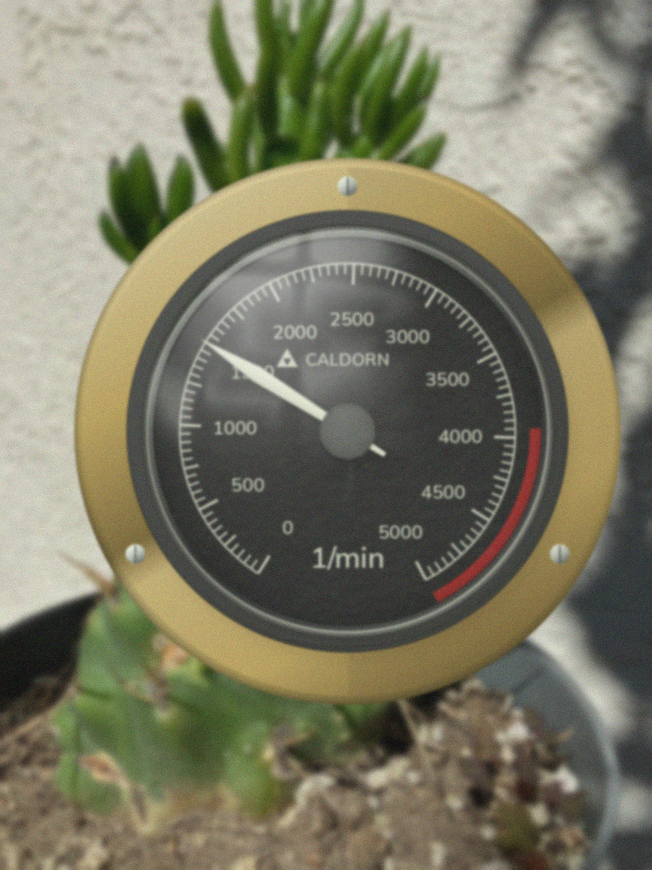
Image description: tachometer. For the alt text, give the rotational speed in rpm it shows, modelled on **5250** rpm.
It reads **1500** rpm
